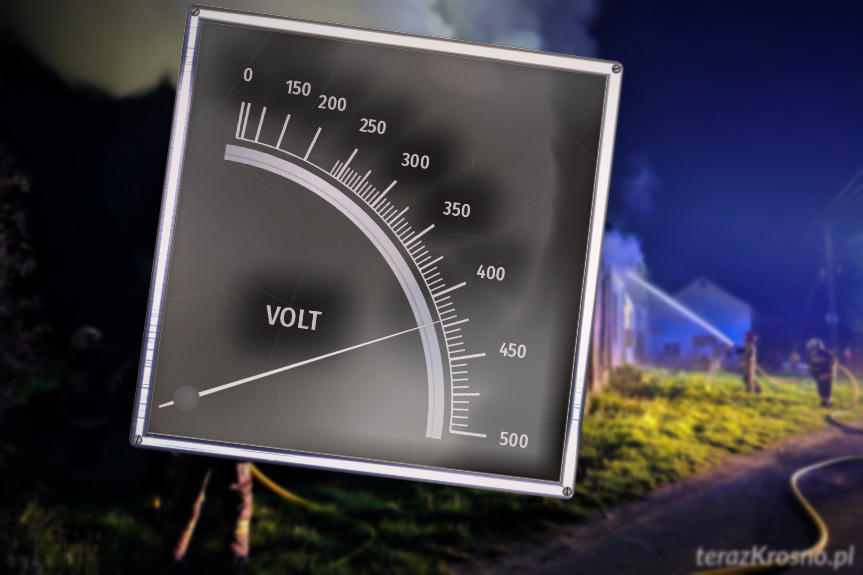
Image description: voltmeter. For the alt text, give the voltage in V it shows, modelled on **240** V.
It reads **420** V
